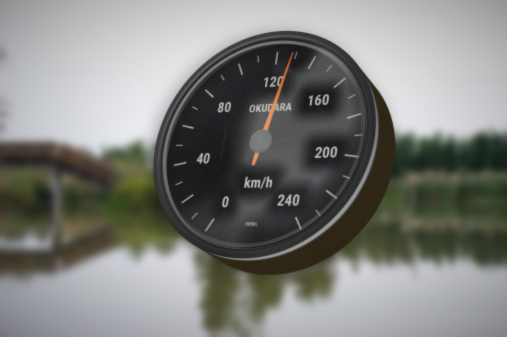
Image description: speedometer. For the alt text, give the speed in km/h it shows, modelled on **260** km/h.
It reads **130** km/h
